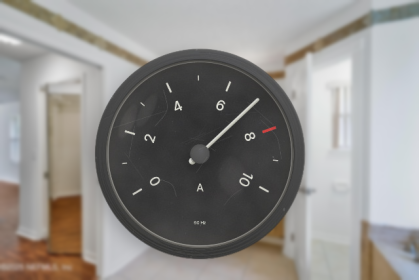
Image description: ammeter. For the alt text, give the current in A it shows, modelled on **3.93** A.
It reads **7** A
